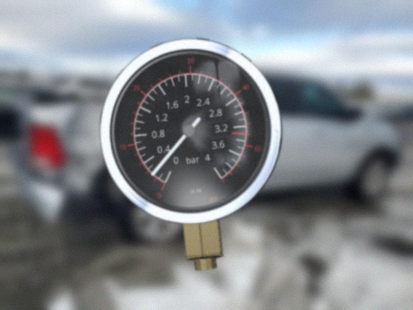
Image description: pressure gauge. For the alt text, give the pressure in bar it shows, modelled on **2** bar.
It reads **0.2** bar
